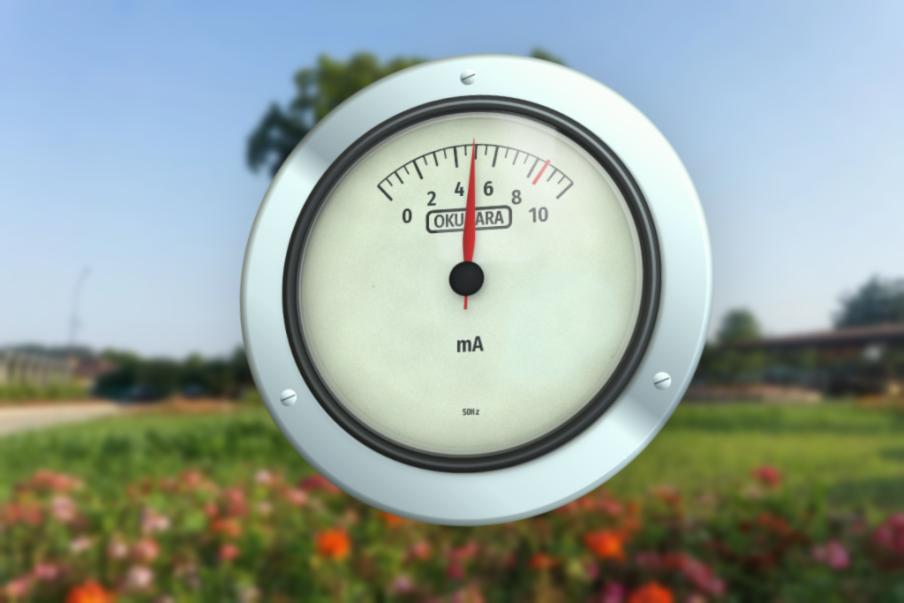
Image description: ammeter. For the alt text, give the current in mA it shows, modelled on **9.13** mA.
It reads **5** mA
